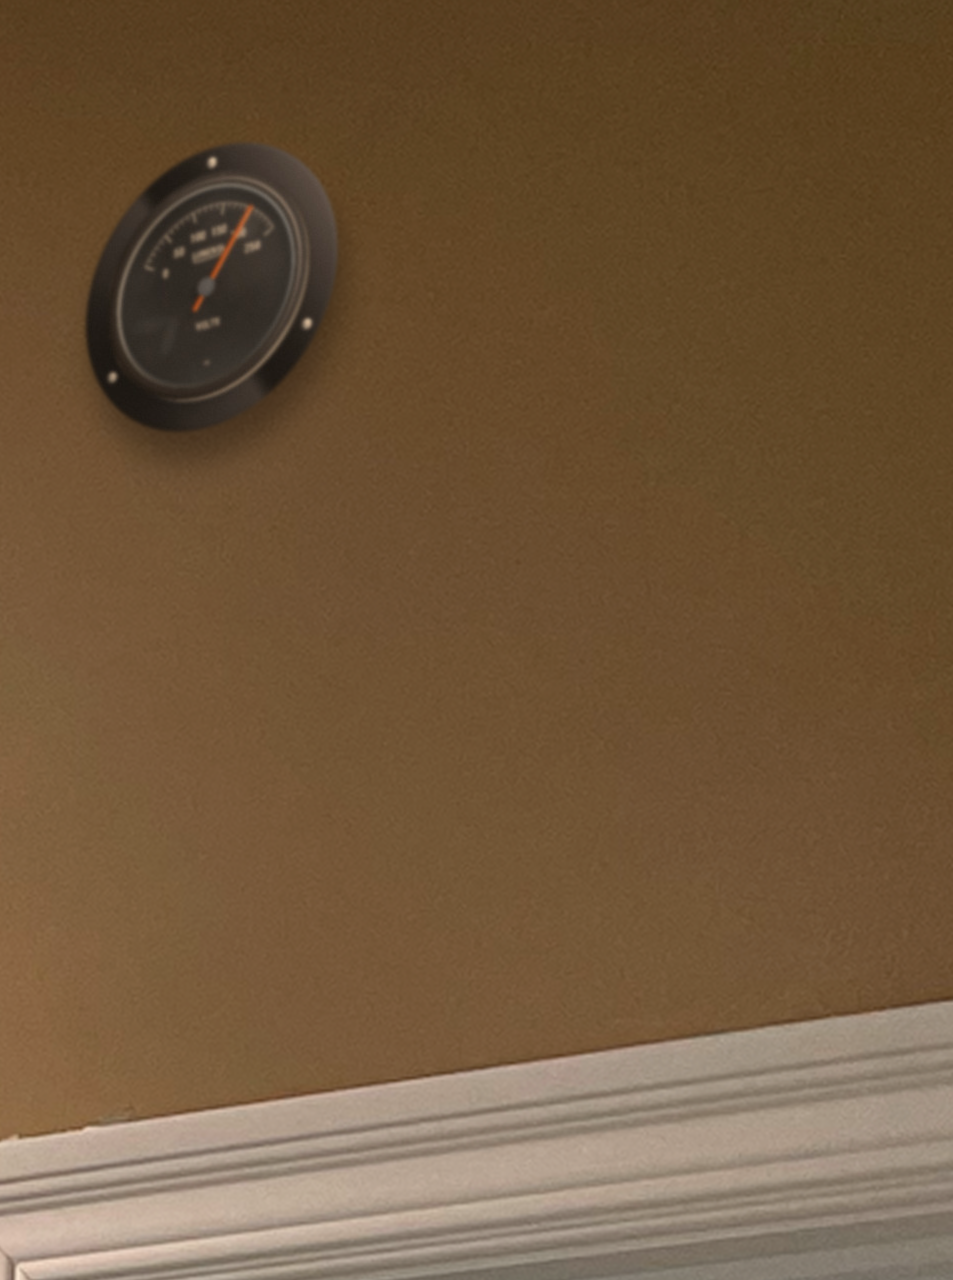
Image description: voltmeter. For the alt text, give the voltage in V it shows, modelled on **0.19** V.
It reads **200** V
